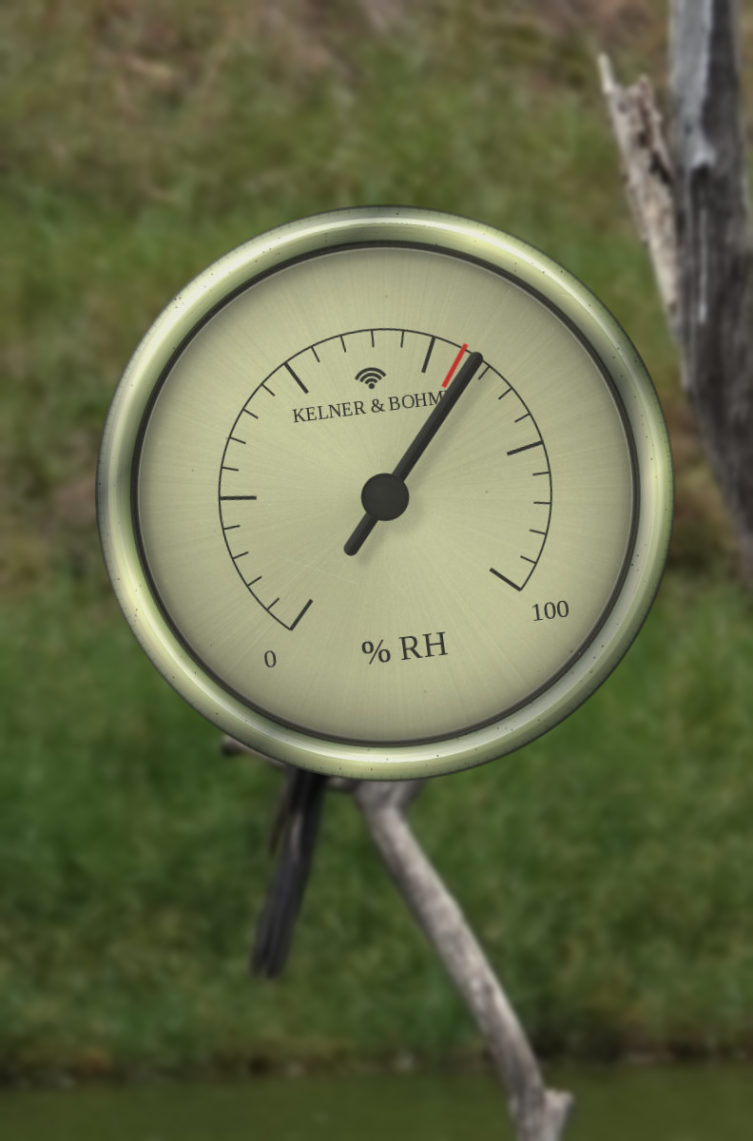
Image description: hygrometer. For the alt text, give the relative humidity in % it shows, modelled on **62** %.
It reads **66** %
